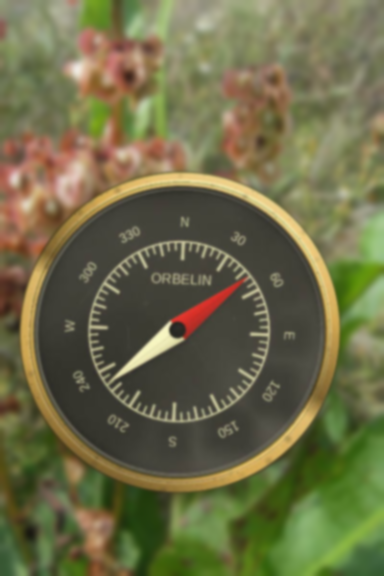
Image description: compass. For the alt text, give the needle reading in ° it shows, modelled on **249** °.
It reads **50** °
